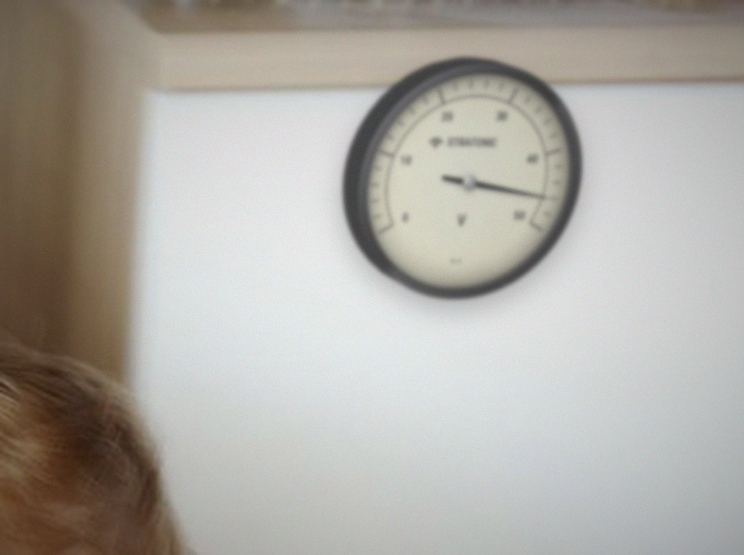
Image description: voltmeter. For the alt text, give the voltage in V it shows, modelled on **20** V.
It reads **46** V
